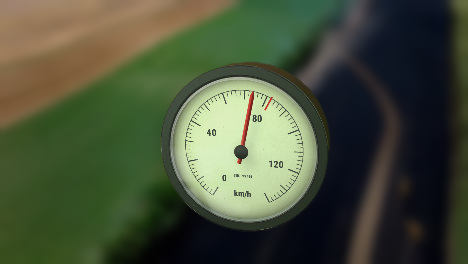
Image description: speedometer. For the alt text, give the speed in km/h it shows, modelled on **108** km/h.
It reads **74** km/h
